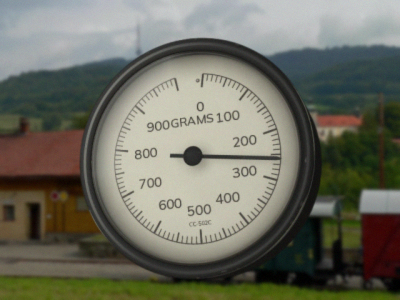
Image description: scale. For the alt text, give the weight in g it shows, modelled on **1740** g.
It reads **260** g
